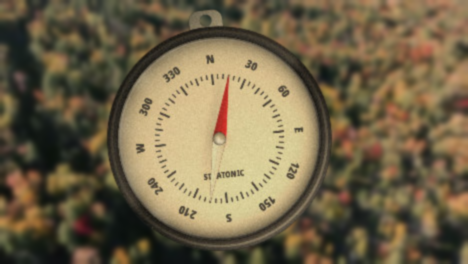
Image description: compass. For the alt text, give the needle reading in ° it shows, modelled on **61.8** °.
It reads **15** °
